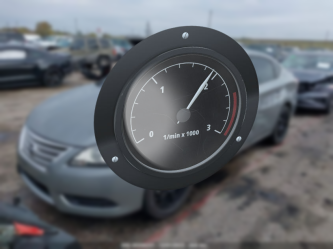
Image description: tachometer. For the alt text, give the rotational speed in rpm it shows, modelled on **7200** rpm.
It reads **1900** rpm
